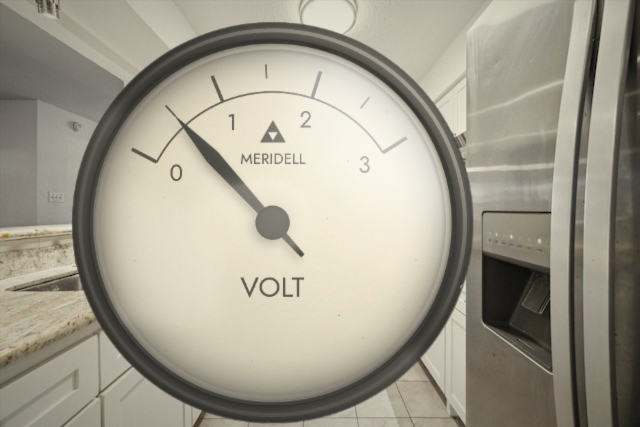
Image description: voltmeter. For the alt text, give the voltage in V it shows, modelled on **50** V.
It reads **0.5** V
